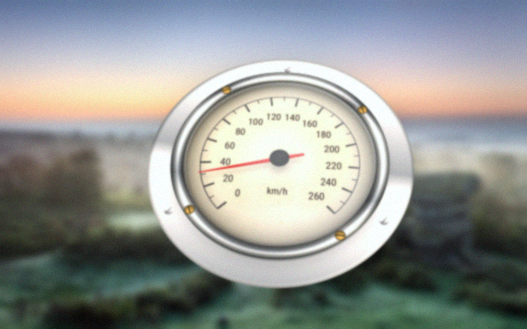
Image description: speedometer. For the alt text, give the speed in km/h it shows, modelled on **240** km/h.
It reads **30** km/h
